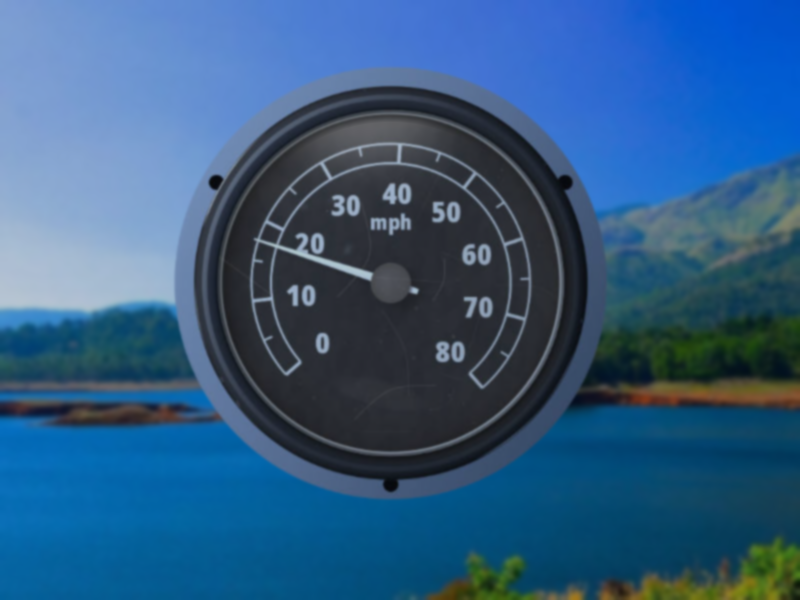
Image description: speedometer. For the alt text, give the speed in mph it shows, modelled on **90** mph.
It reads **17.5** mph
